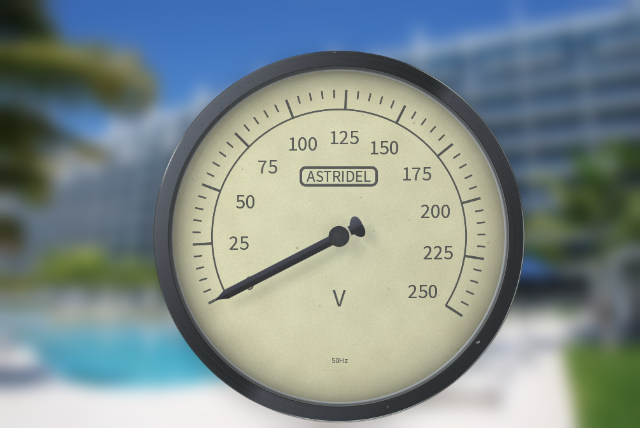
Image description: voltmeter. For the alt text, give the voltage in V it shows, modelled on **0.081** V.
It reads **0** V
